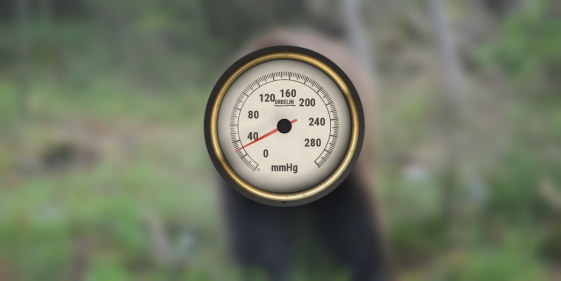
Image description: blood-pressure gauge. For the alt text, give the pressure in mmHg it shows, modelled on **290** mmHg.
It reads **30** mmHg
